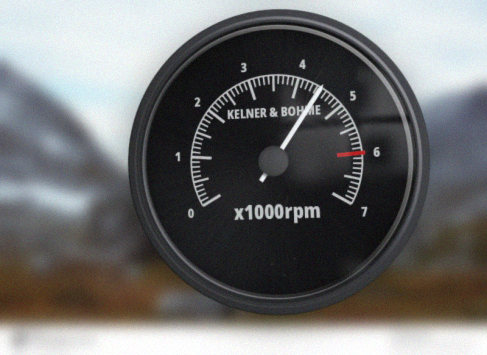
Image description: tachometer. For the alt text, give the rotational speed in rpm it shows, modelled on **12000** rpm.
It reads **4500** rpm
